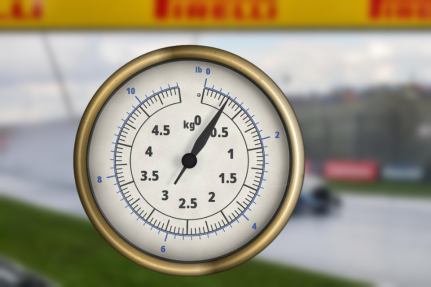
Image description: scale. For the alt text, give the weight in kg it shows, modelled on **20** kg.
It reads **0.3** kg
